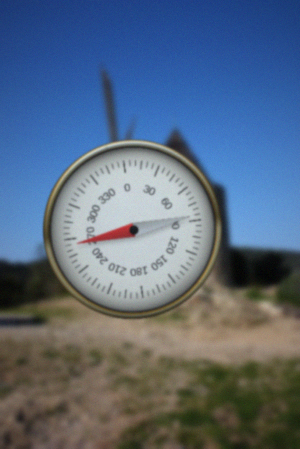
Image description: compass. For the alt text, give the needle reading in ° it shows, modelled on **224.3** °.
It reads **265** °
